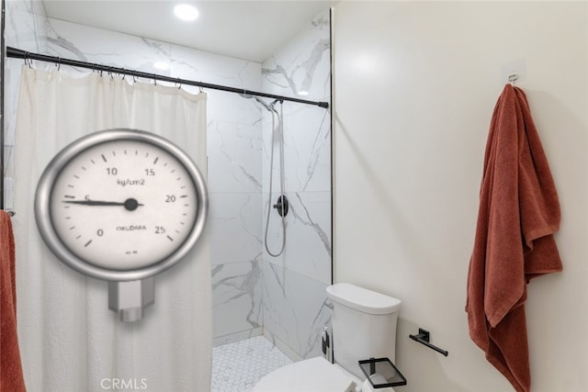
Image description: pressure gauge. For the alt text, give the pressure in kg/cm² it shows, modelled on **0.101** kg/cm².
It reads **4.5** kg/cm²
